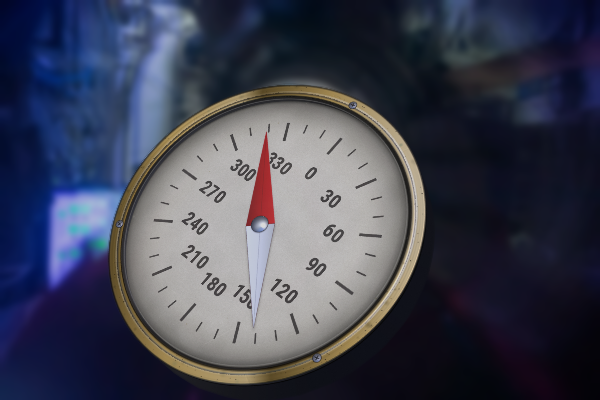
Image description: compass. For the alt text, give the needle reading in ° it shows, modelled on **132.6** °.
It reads **320** °
